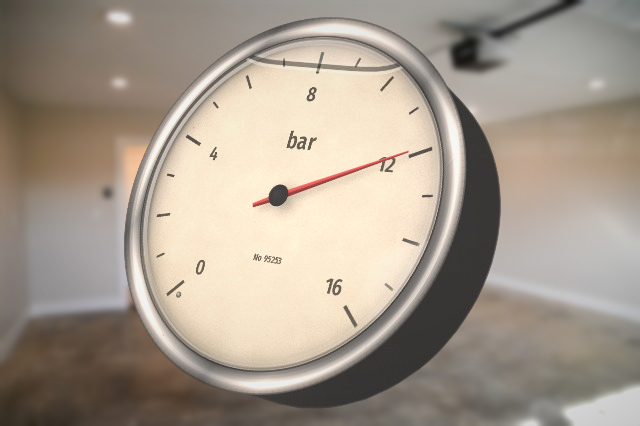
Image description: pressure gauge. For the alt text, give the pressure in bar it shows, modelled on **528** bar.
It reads **12** bar
